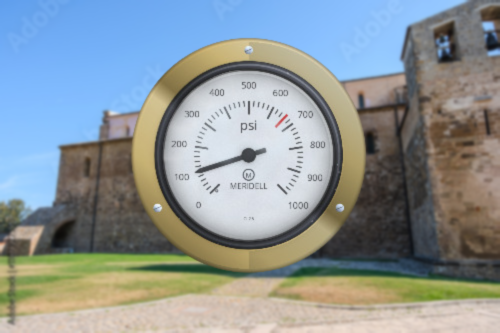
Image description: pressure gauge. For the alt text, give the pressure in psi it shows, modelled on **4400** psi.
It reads **100** psi
